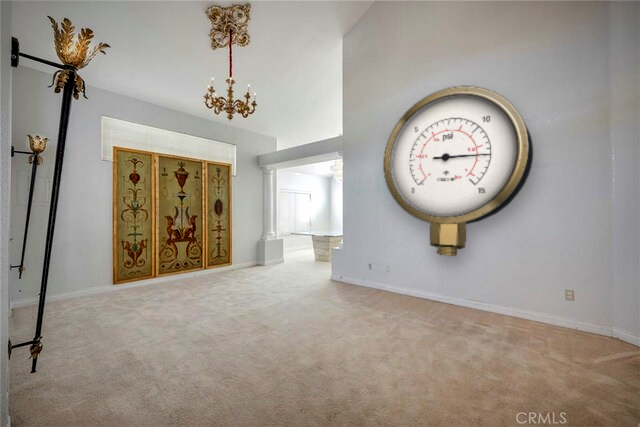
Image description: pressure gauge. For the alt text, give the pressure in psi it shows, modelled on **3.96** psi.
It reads **12.5** psi
